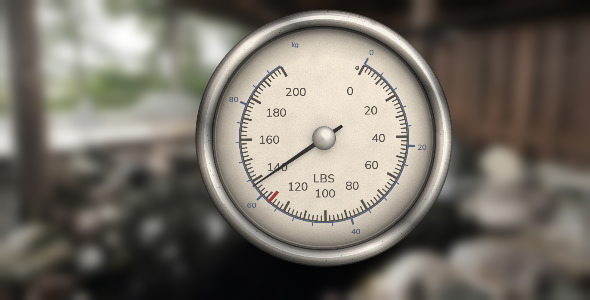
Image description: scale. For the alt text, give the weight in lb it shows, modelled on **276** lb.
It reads **138** lb
